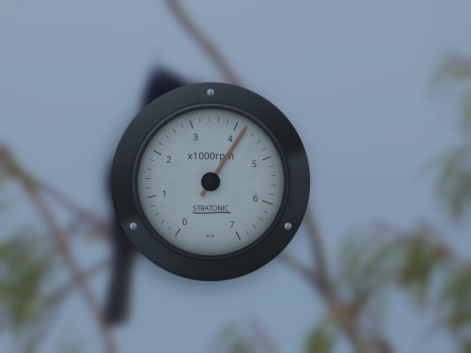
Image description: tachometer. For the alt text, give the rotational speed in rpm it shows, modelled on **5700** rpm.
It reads **4200** rpm
